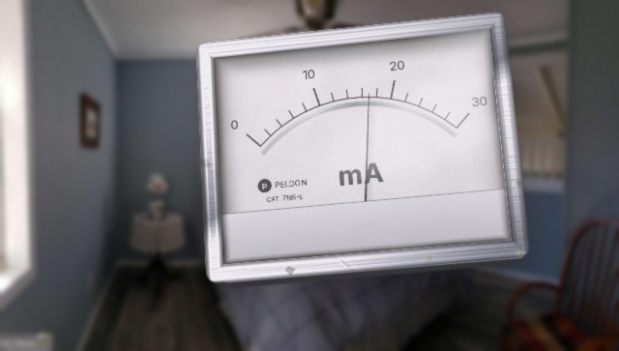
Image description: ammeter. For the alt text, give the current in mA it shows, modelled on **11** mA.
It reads **17** mA
